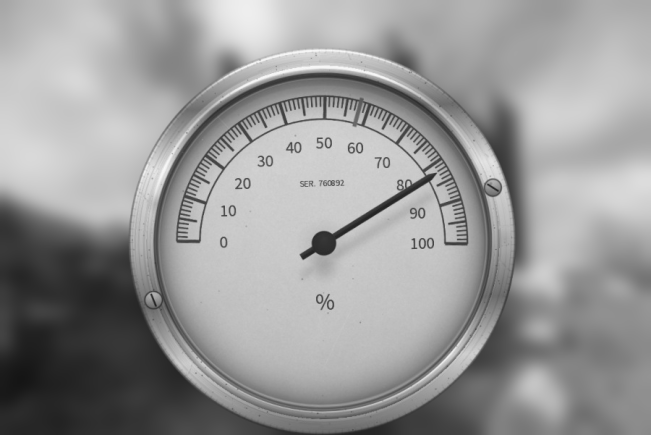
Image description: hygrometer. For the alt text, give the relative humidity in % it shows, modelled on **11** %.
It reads **82** %
